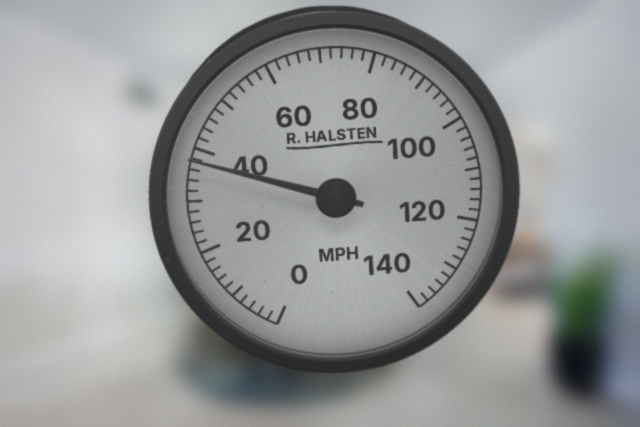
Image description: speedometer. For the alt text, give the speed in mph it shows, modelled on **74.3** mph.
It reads **38** mph
